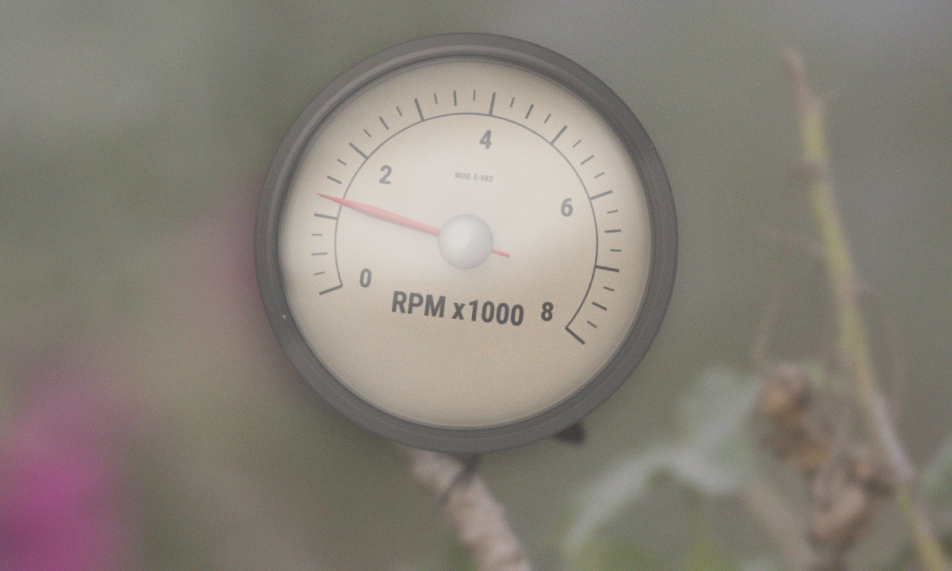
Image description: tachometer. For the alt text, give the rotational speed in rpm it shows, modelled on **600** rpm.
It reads **1250** rpm
